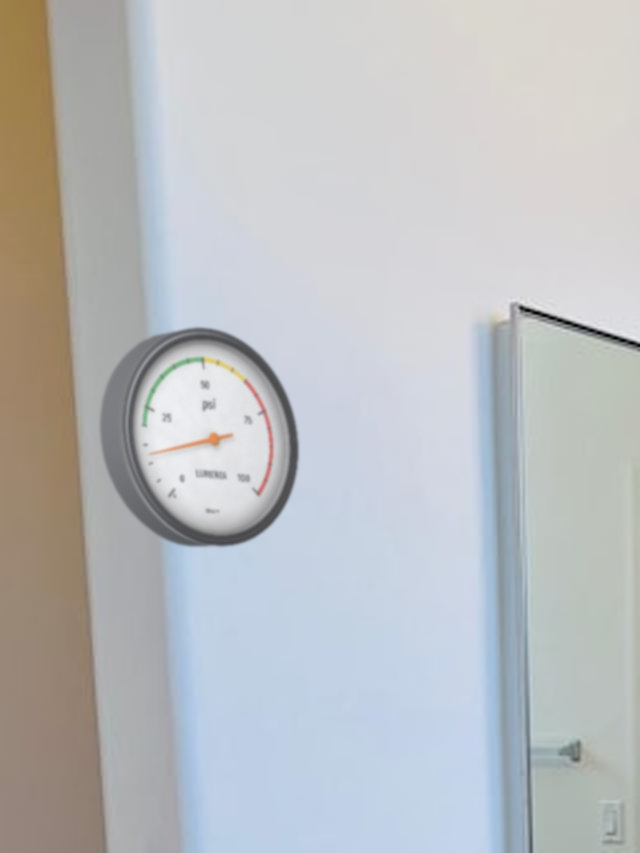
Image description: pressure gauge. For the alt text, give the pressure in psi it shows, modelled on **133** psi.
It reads **12.5** psi
